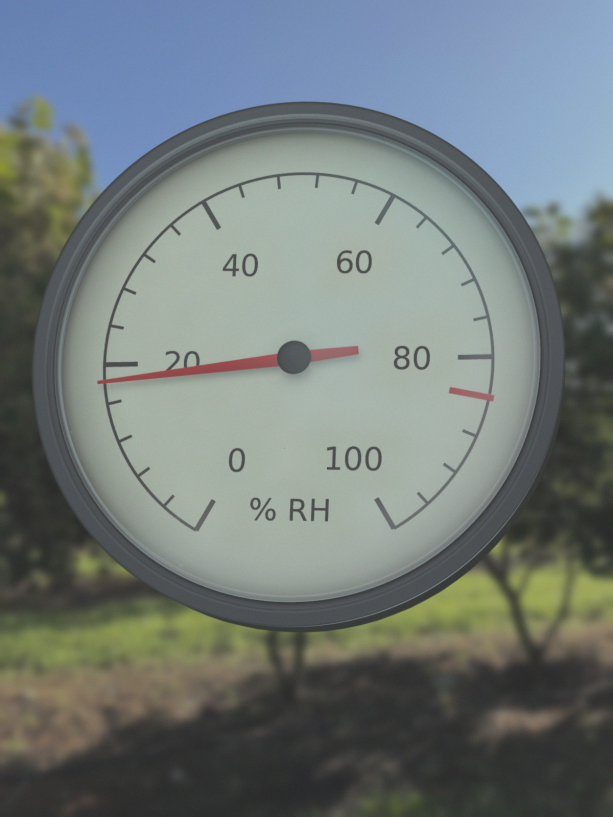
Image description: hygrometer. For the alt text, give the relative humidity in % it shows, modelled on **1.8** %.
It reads **18** %
